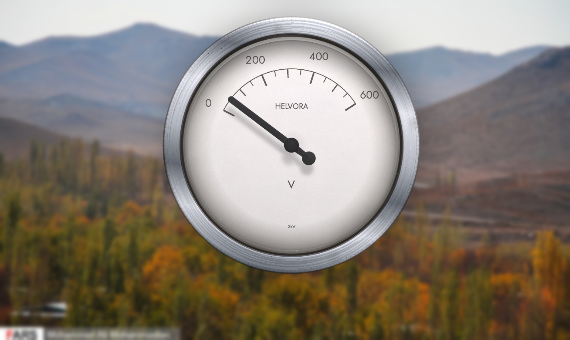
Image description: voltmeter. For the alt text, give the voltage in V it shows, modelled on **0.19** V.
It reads **50** V
